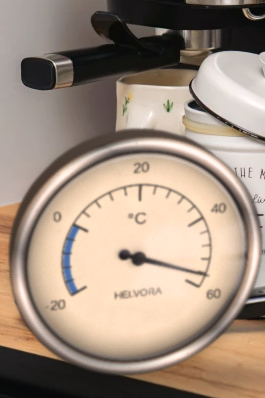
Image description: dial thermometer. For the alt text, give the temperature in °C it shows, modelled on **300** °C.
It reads **56** °C
